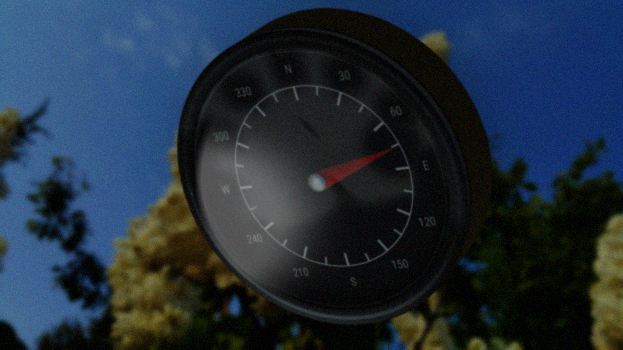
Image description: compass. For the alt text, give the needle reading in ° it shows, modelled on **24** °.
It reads **75** °
